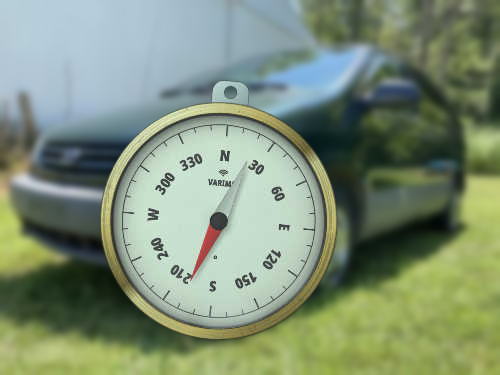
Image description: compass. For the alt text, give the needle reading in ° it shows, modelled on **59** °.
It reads **200** °
